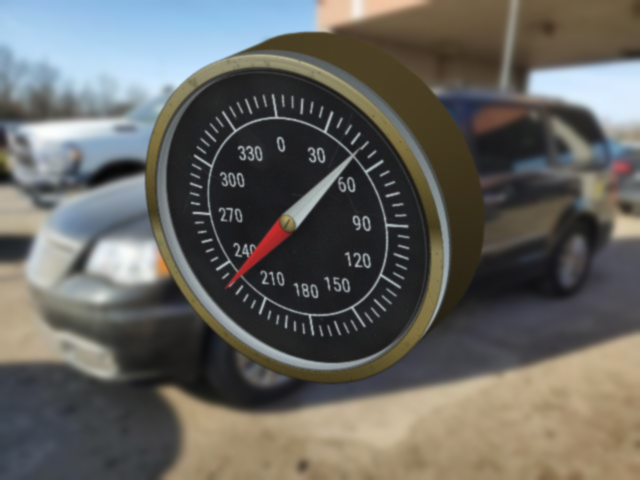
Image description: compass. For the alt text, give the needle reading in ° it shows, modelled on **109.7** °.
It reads **230** °
